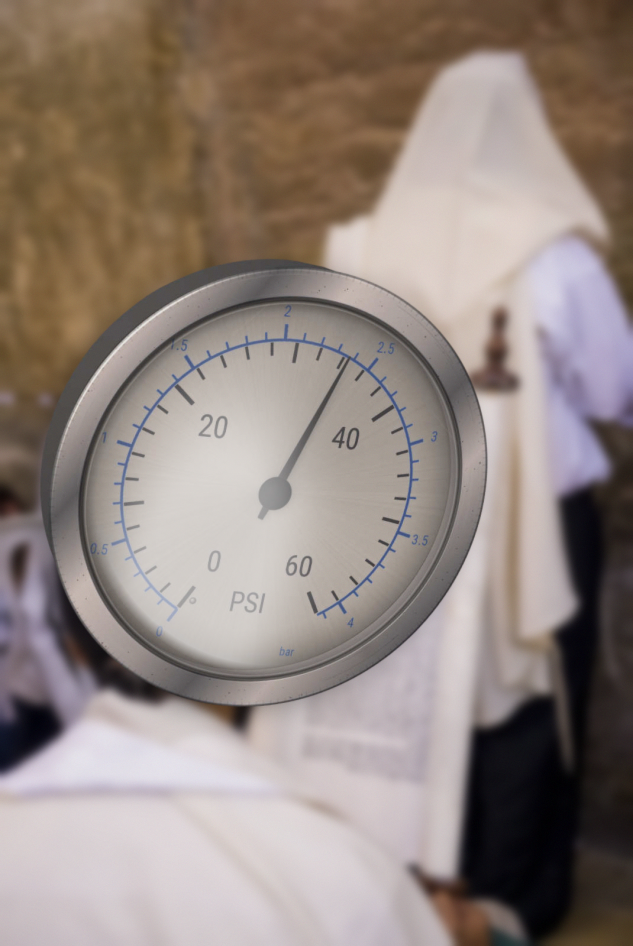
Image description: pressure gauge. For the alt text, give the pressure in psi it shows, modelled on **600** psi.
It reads **34** psi
